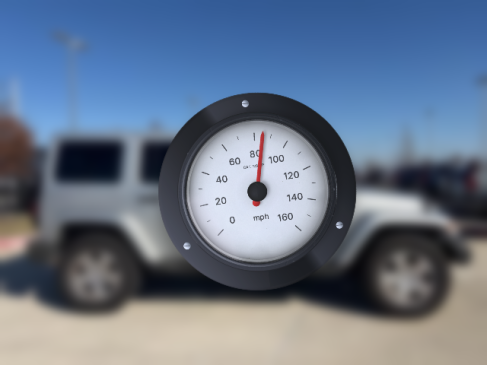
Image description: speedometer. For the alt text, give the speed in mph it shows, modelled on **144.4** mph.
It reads **85** mph
